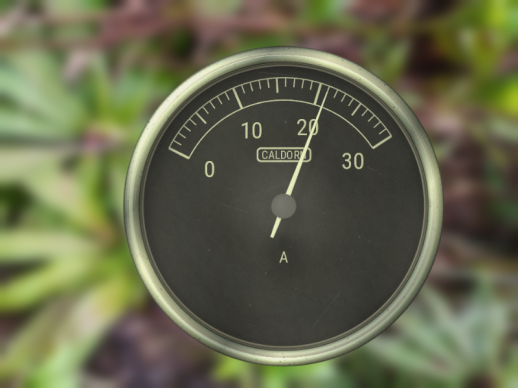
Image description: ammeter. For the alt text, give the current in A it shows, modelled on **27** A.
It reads **21** A
